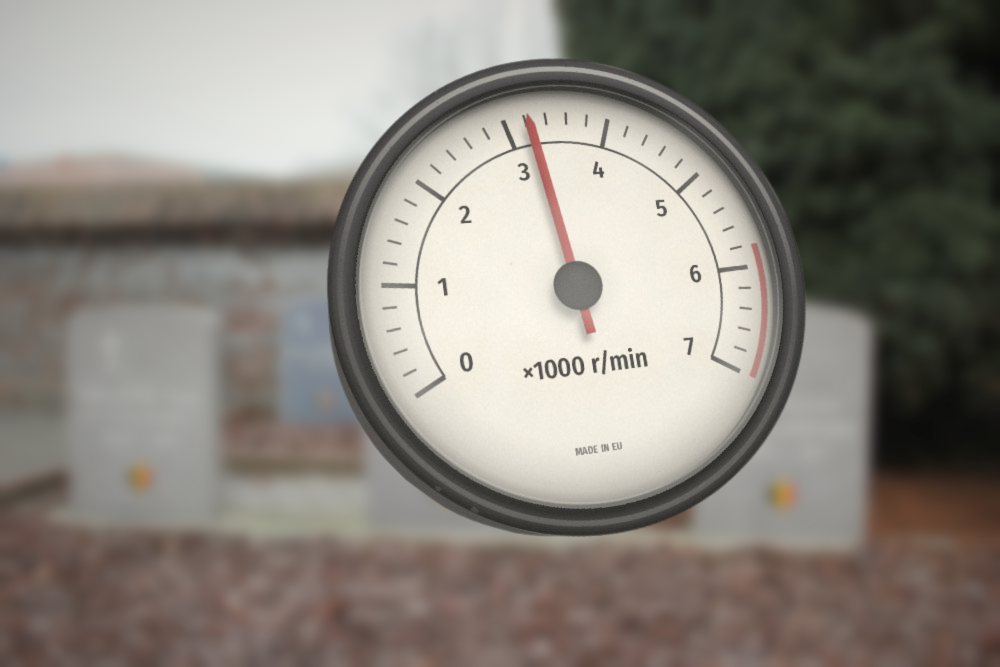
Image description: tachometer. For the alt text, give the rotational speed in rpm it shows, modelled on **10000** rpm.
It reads **3200** rpm
